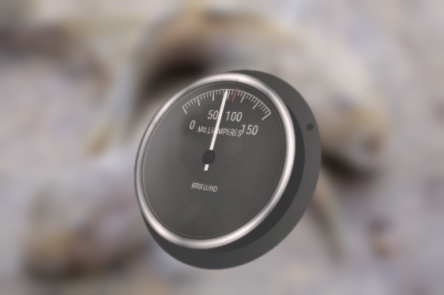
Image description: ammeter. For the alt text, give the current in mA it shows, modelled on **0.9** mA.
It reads **75** mA
